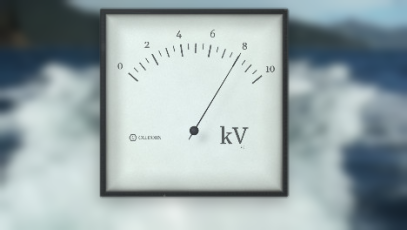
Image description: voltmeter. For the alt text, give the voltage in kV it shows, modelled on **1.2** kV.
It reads **8** kV
